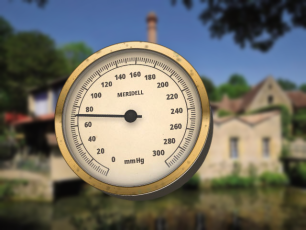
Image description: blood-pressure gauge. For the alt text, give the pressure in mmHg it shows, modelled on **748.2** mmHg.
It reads **70** mmHg
